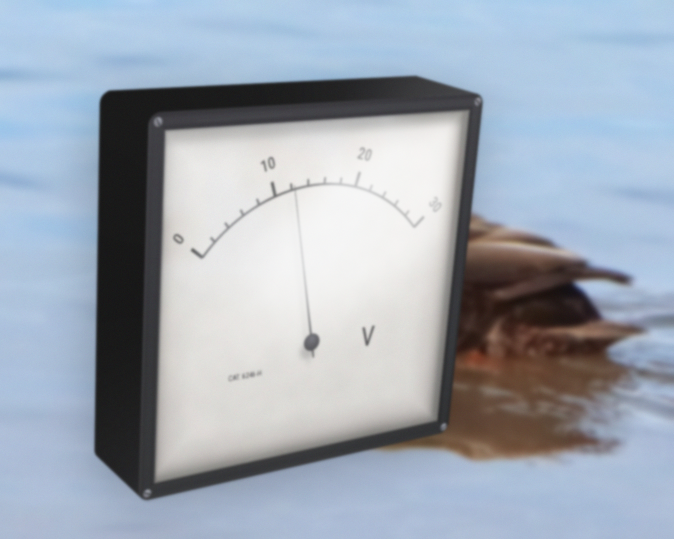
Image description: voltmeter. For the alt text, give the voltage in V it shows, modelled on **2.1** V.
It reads **12** V
